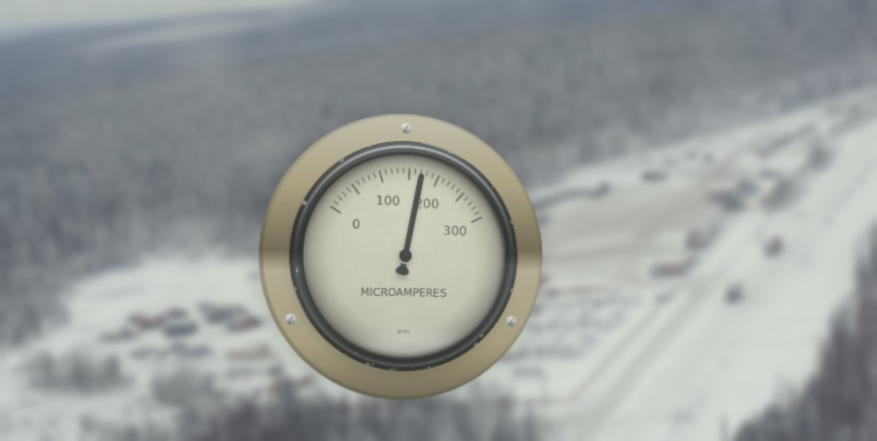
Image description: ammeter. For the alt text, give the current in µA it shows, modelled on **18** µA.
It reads **170** µA
